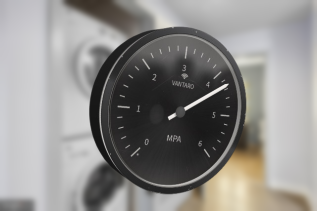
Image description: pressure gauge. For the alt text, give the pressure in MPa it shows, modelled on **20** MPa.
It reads **4.3** MPa
